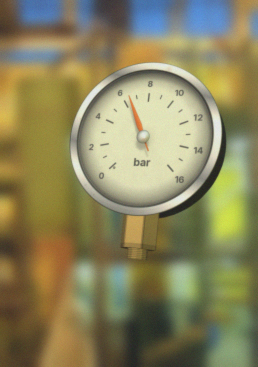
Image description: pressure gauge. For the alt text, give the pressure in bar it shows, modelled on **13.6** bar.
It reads **6.5** bar
